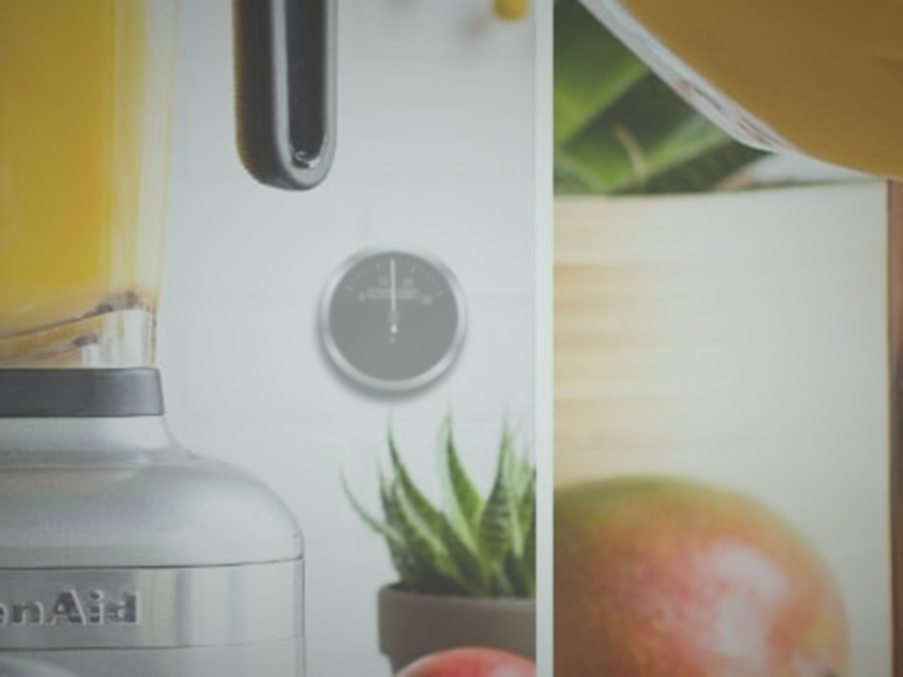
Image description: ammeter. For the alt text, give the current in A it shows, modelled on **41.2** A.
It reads **14** A
